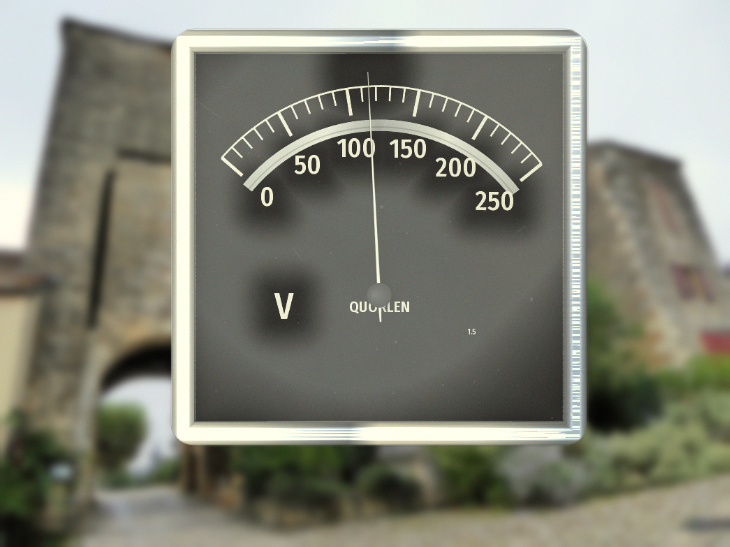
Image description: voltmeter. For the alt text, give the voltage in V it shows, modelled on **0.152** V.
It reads **115** V
